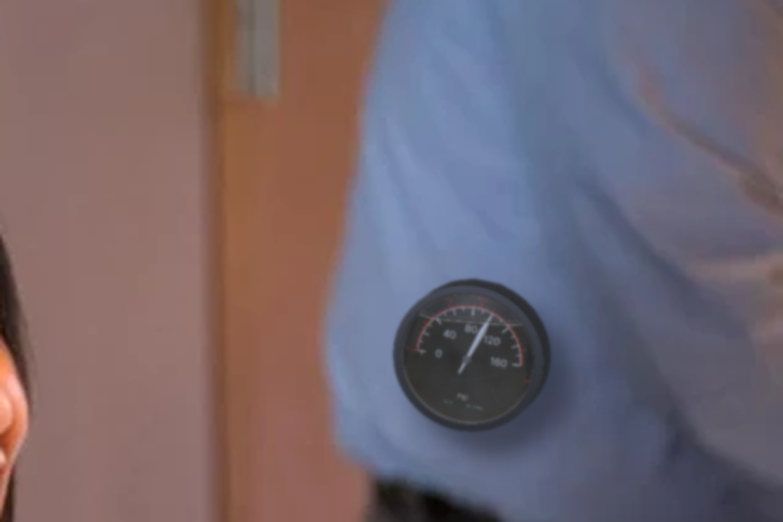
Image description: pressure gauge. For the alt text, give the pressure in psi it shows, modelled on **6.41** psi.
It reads **100** psi
